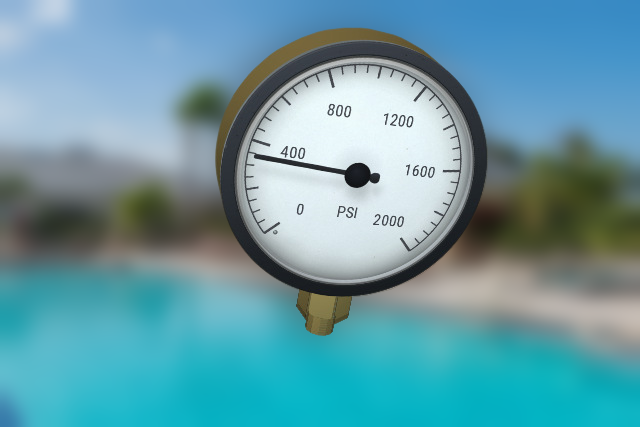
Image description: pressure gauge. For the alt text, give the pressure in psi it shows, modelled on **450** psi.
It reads **350** psi
